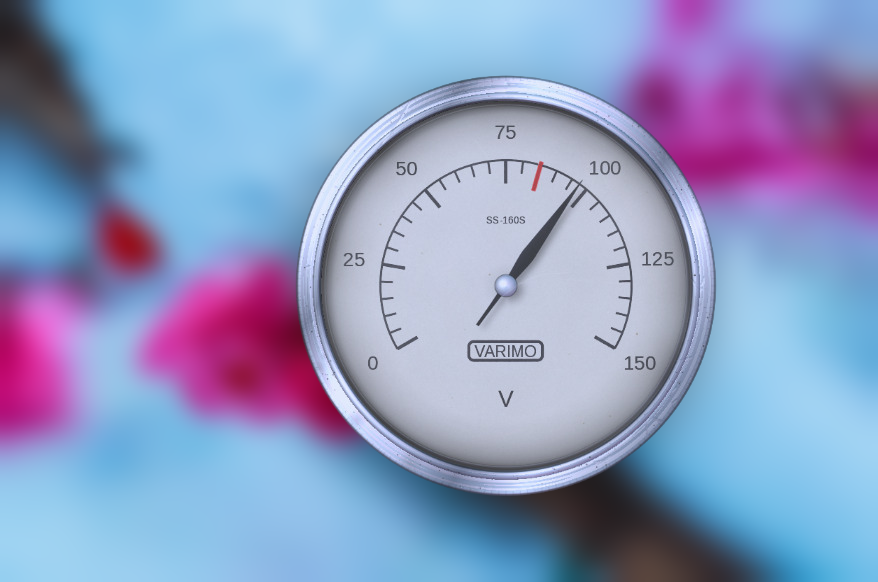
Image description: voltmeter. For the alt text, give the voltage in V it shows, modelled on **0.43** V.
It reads **97.5** V
